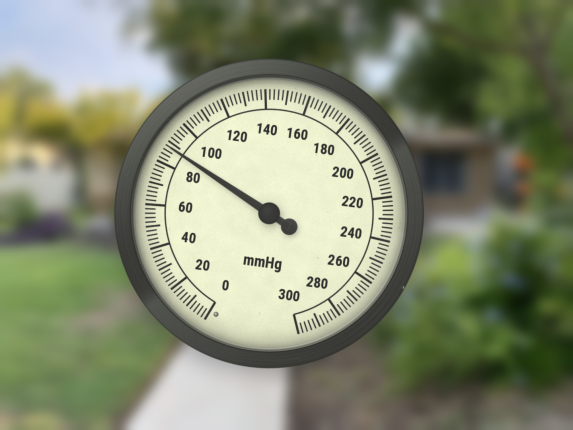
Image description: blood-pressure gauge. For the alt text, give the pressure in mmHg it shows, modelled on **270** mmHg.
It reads **88** mmHg
